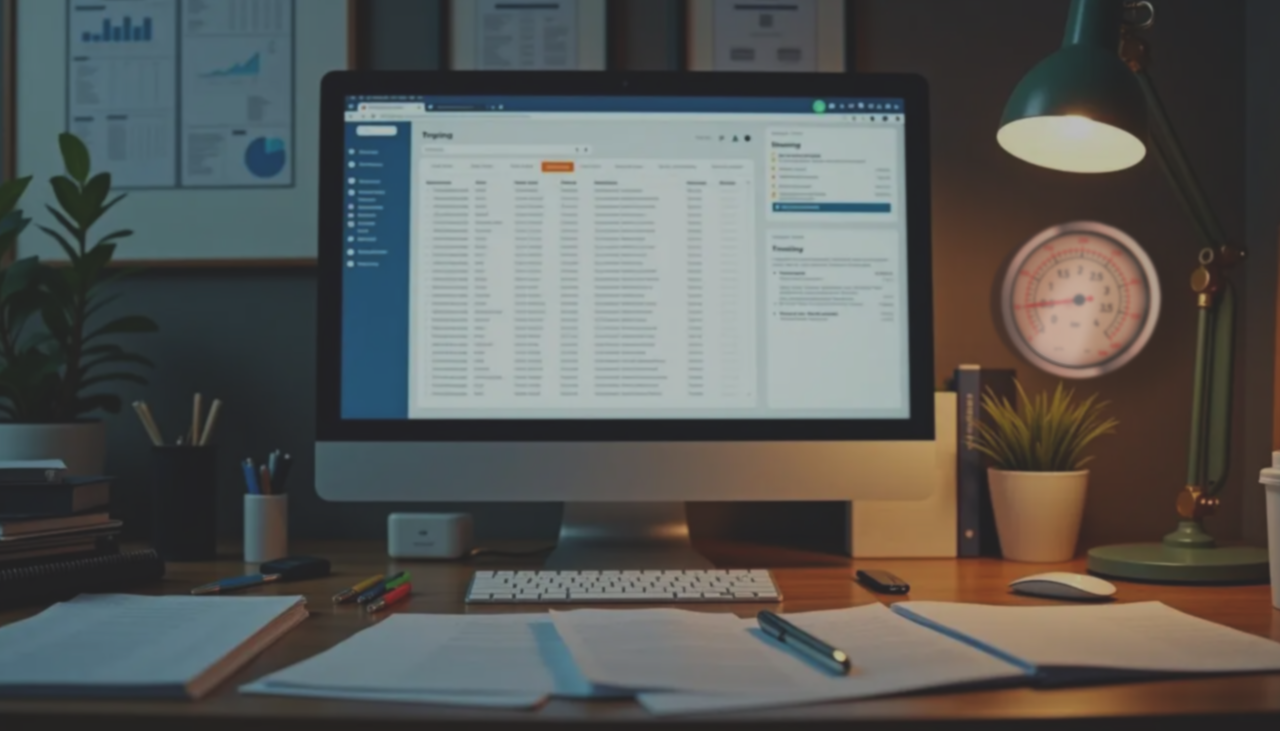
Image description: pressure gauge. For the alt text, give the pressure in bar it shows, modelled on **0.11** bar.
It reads **0.5** bar
